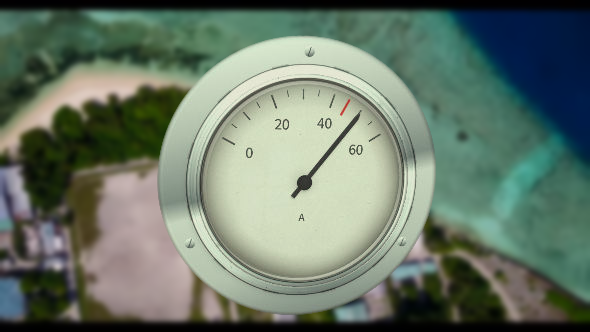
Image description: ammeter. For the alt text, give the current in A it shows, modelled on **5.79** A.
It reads **50** A
